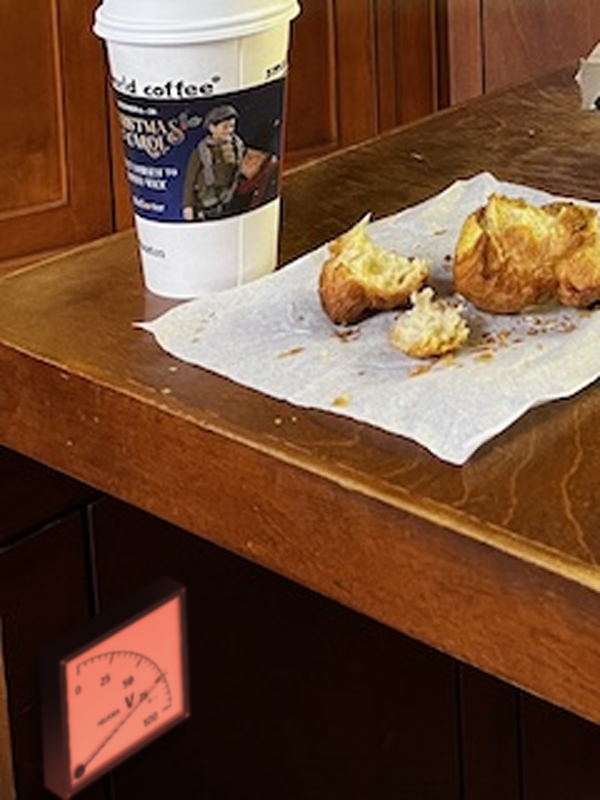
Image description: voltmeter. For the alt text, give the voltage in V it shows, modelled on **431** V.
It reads **75** V
